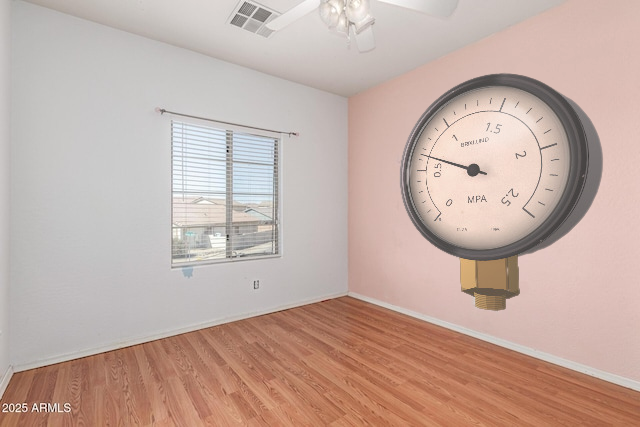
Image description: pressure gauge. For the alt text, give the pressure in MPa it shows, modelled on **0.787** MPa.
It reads **0.65** MPa
